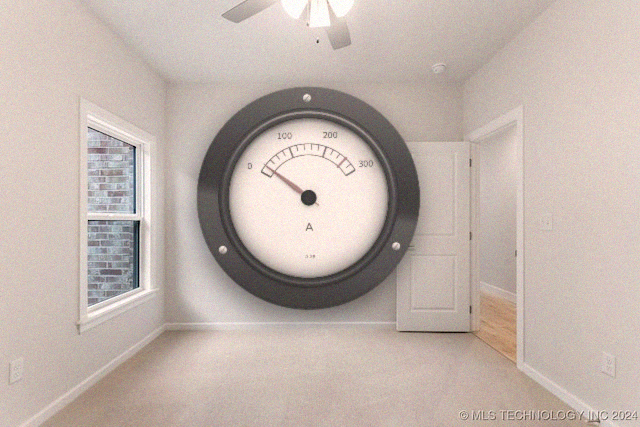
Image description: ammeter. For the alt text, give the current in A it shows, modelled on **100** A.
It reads **20** A
